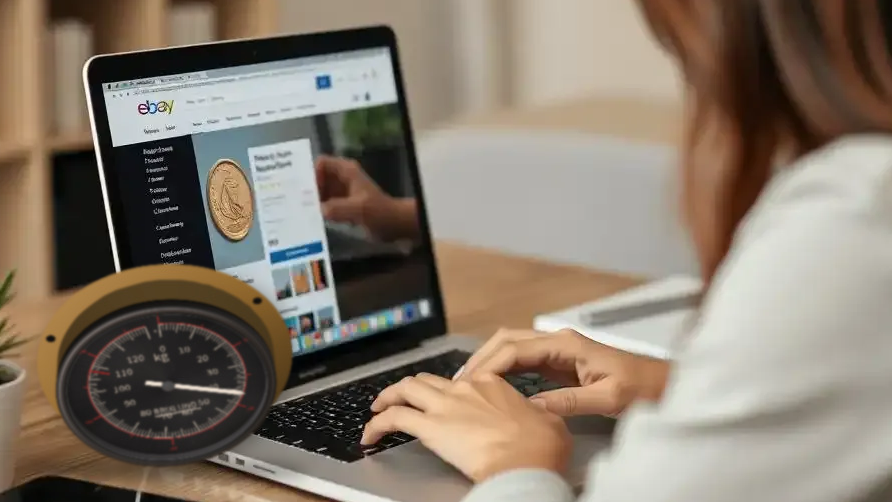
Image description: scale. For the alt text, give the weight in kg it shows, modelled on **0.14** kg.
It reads **40** kg
